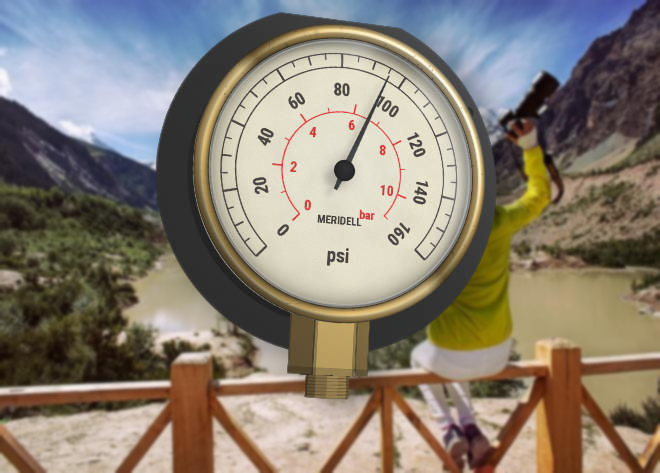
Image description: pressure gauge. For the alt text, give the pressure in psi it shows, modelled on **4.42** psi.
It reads **95** psi
